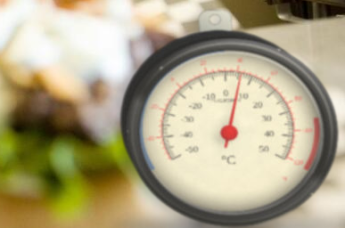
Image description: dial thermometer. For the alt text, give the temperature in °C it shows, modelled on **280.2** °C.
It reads **5** °C
